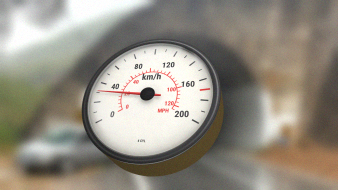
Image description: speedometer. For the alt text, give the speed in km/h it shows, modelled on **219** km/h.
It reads **30** km/h
